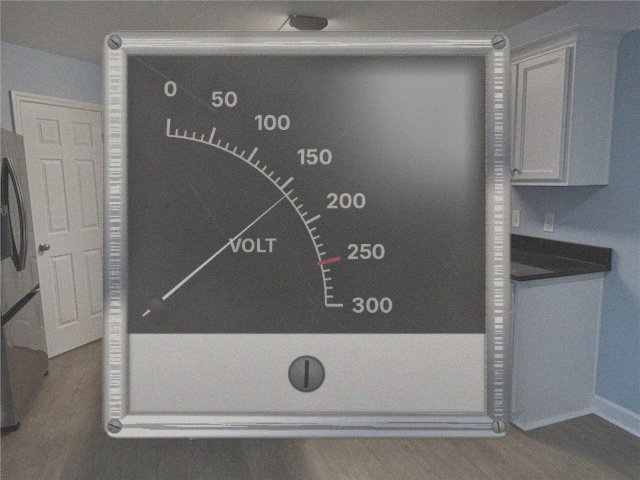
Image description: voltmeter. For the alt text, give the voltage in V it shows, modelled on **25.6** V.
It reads **160** V
